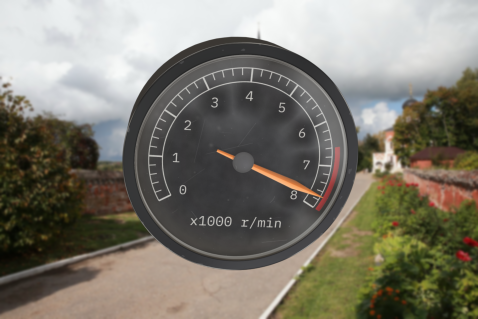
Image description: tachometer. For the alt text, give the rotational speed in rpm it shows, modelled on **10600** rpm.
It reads **7700** rpm
